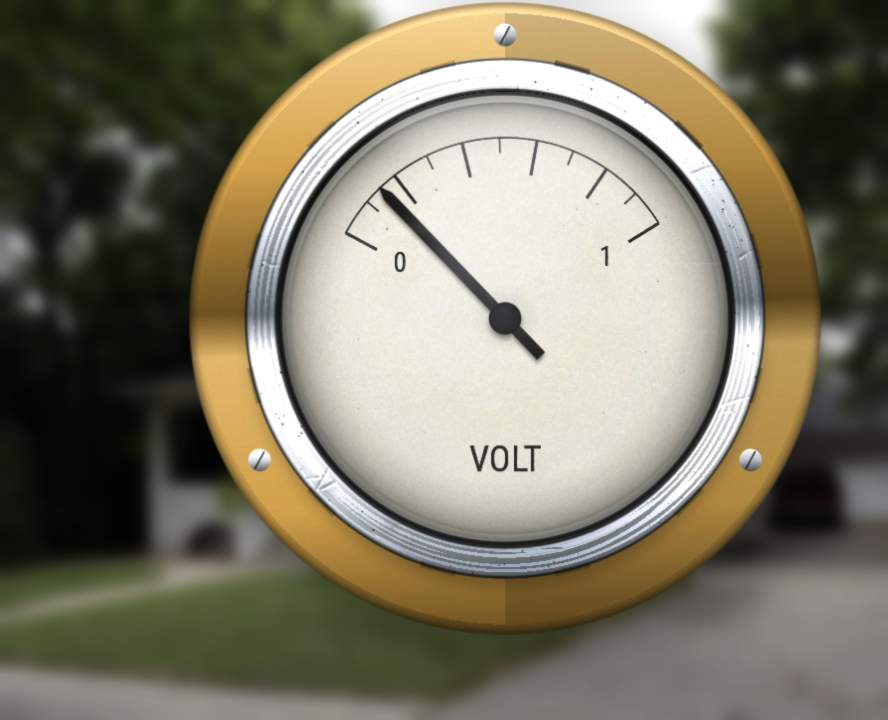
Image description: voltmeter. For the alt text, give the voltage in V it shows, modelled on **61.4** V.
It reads **0.15** V
